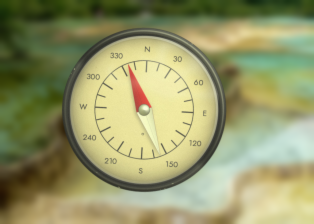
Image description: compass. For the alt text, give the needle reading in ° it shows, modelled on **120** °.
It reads **337.5** °
